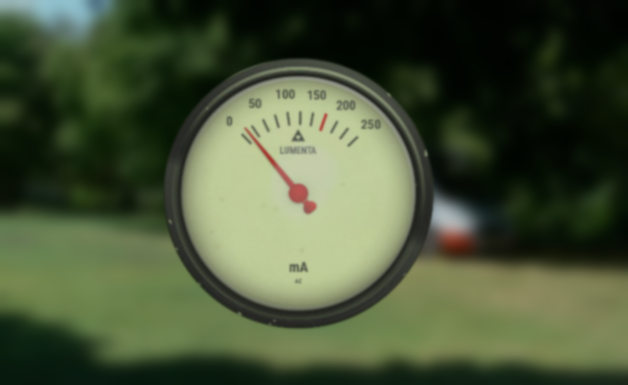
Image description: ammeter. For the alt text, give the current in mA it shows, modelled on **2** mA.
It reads **12.5** mA
